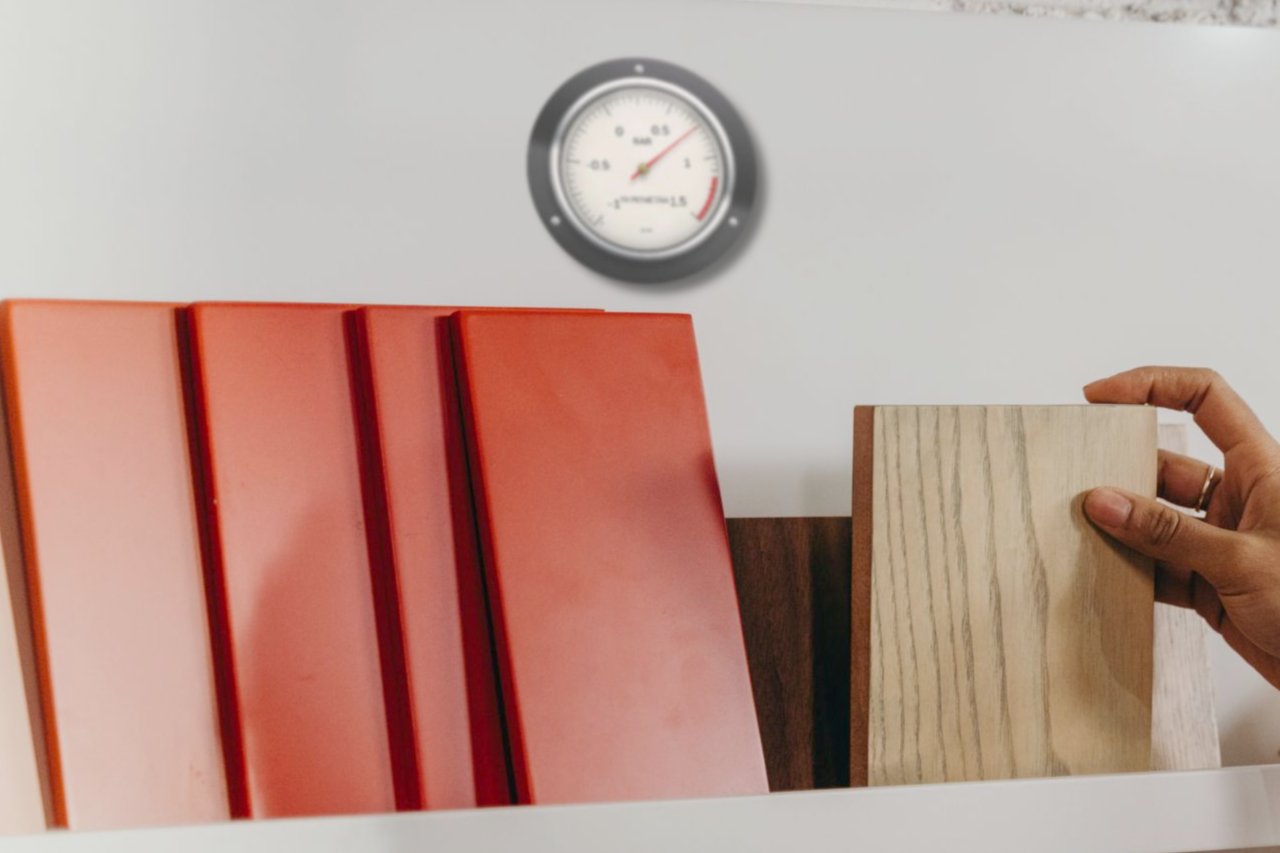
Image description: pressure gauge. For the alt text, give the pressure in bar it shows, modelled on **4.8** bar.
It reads **0.75** bar
